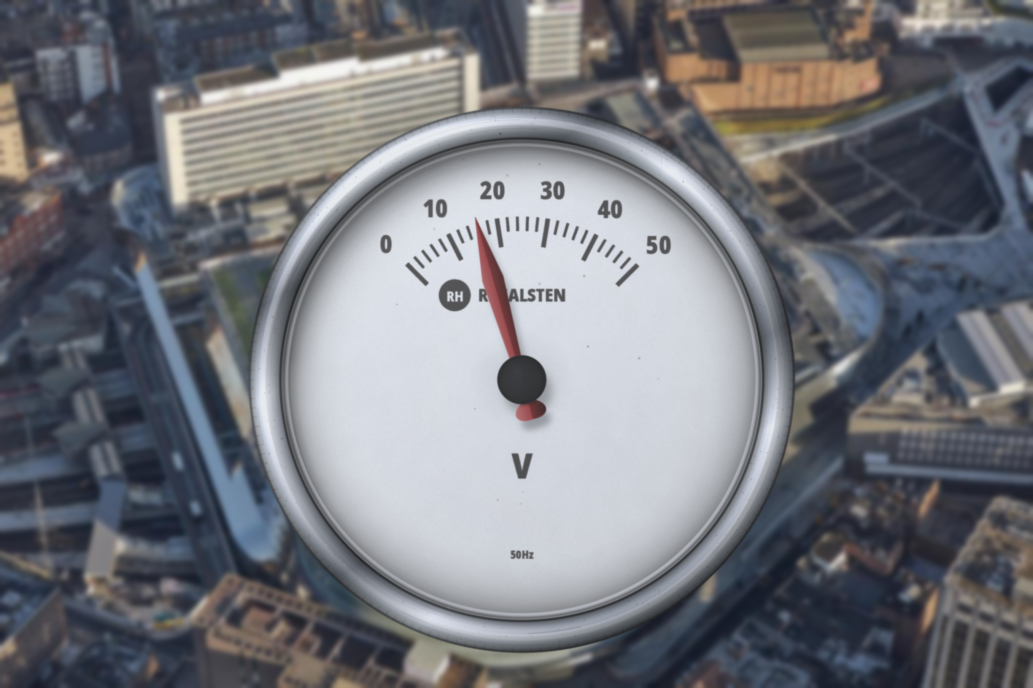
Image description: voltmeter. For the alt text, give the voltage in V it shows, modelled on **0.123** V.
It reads **16** V
